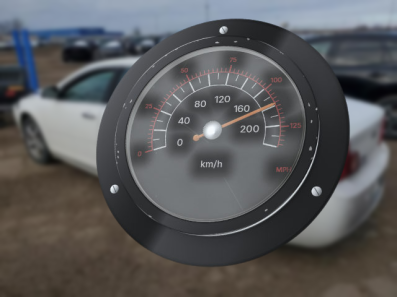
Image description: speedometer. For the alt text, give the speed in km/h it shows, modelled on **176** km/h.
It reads **180** km/h
